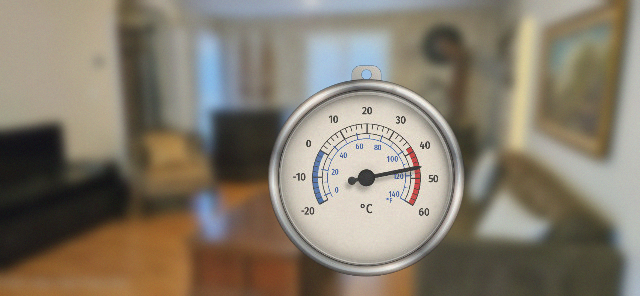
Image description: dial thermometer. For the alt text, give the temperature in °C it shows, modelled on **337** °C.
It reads **46** °C
